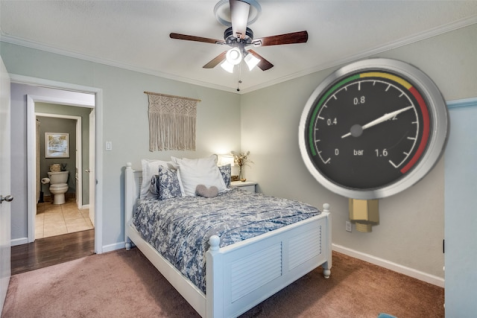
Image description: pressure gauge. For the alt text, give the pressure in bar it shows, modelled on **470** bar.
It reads **1.2** bar
